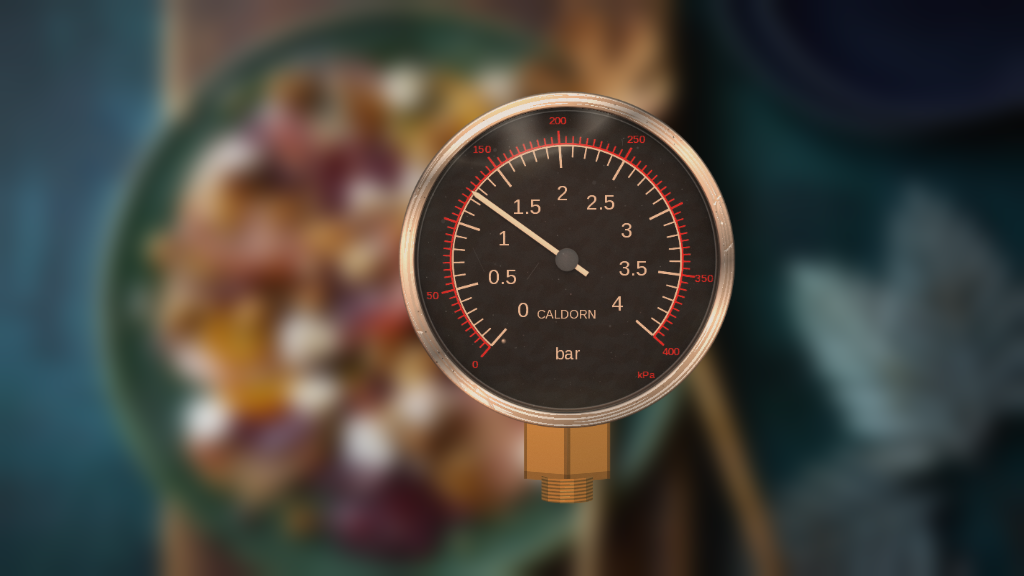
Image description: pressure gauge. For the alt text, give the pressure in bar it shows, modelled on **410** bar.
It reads **1.25** bar
